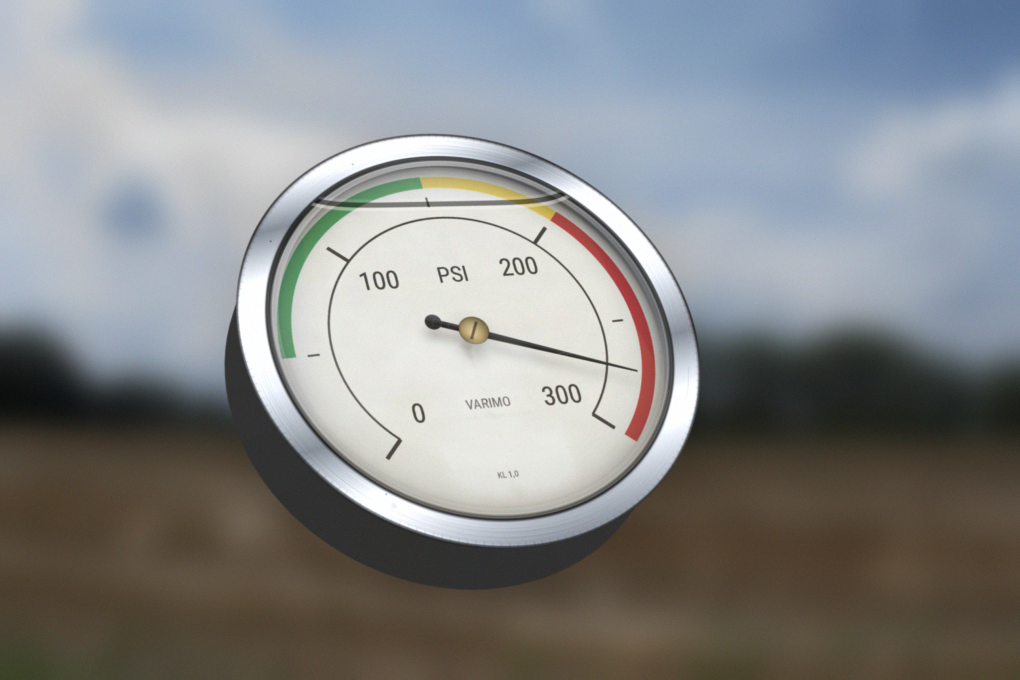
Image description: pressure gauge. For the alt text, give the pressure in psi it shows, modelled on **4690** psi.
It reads **275** psi
